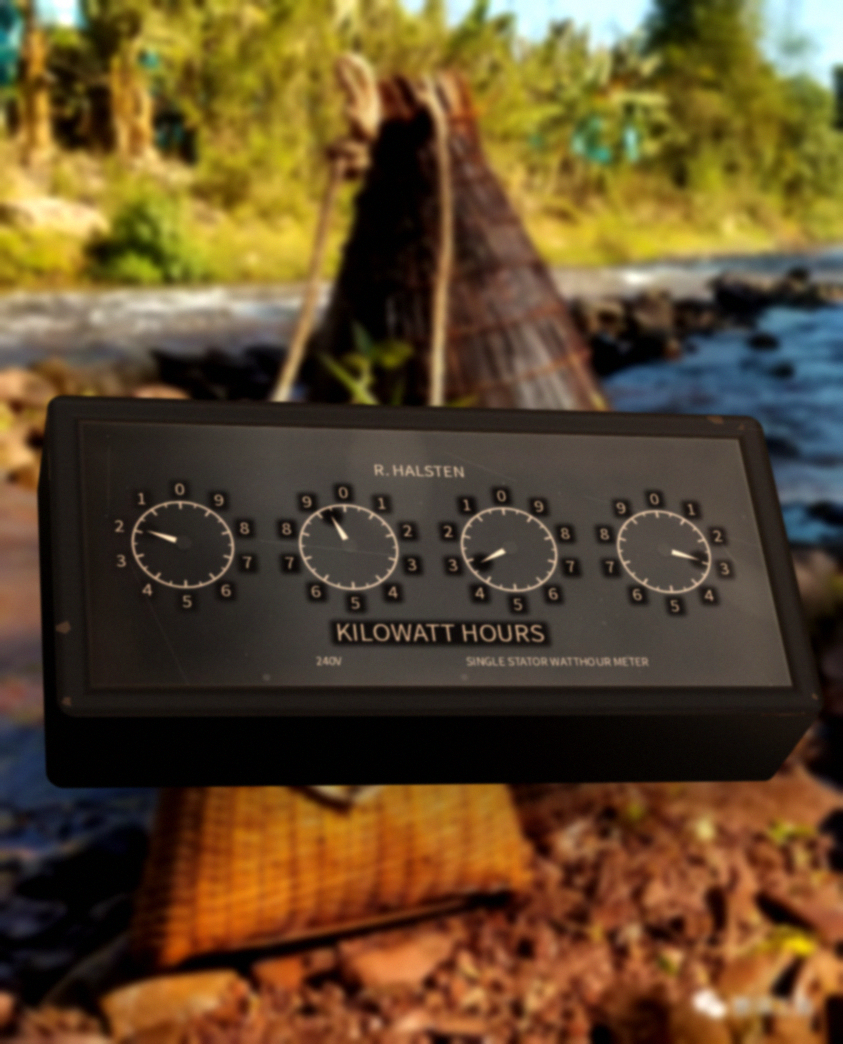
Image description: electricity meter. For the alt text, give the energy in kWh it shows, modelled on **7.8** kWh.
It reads **1933** kWh
